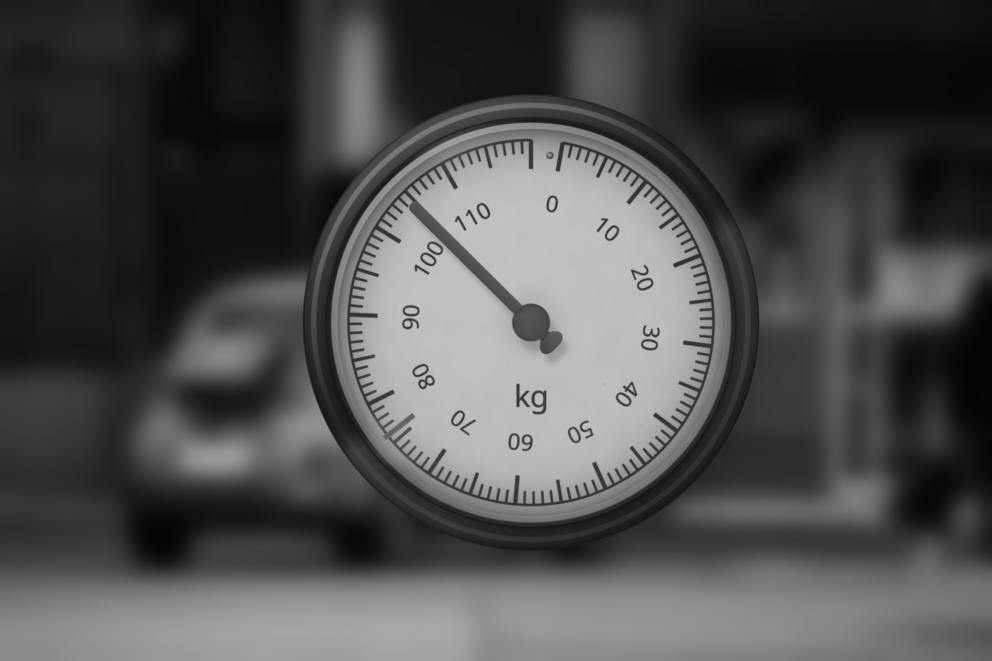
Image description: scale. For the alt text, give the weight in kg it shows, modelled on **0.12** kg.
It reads **104.5** kg
